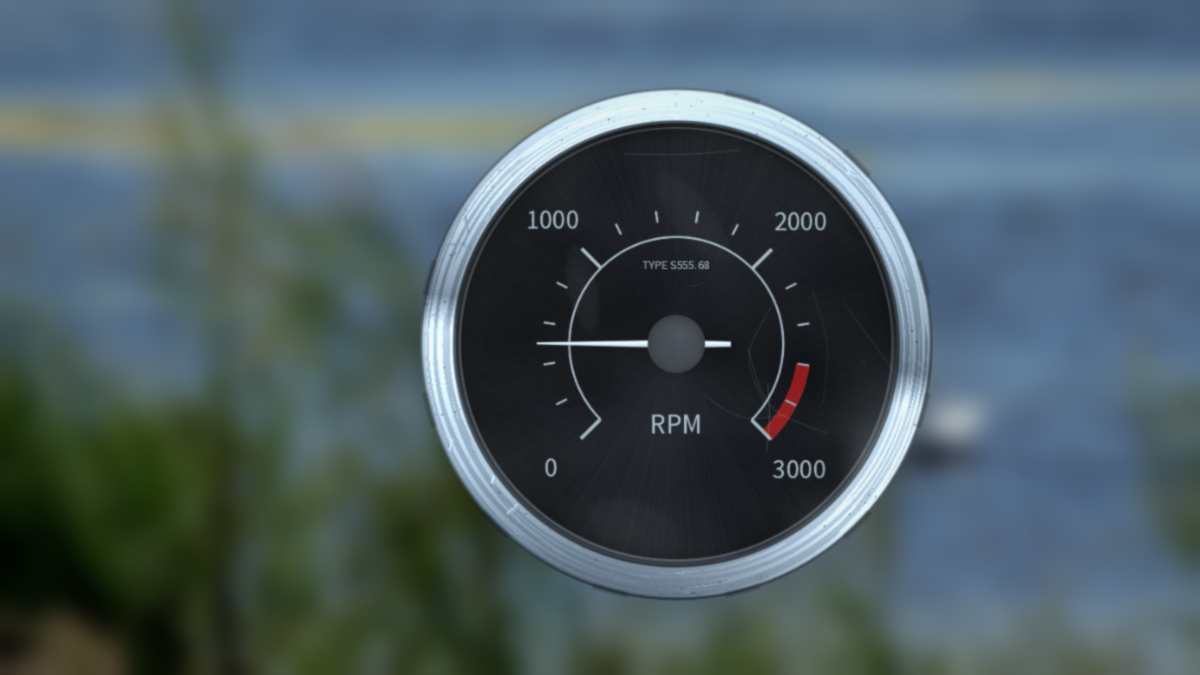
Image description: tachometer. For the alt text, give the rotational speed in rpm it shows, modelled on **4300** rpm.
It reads **500** rpm
